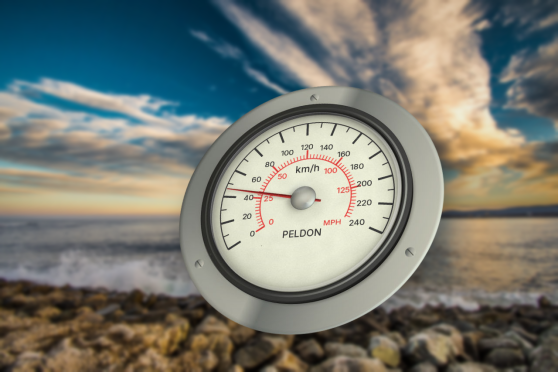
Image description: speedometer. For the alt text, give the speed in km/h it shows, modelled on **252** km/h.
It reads **45** km/h
